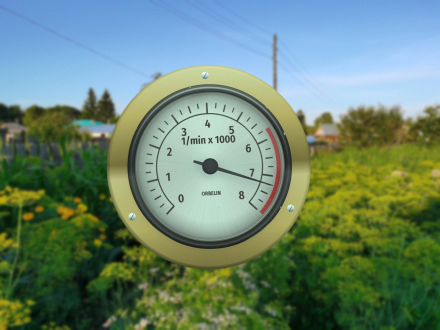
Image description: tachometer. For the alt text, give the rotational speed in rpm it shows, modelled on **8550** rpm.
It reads **7250** rpm
